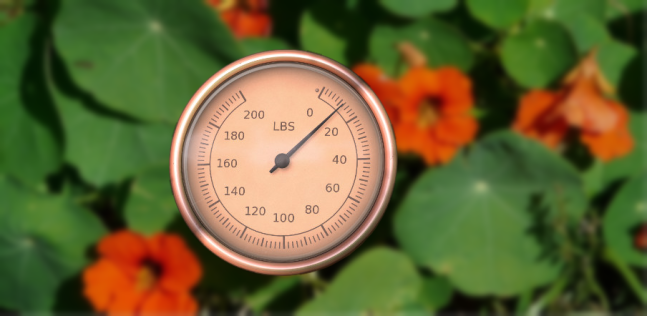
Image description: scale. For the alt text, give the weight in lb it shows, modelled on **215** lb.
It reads **12** lb
